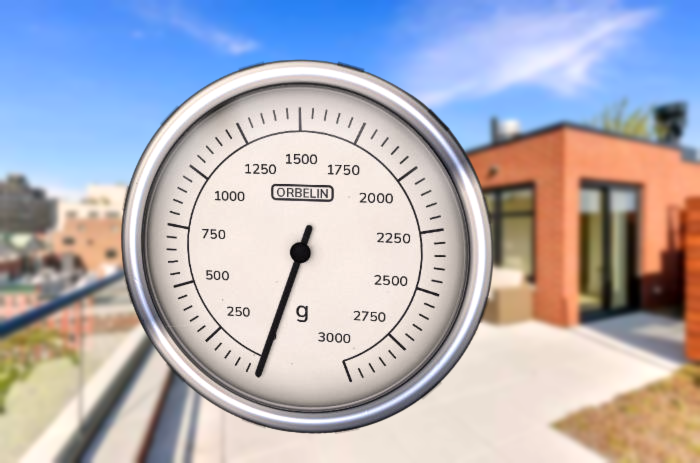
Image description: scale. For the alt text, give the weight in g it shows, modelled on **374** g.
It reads **0** g
